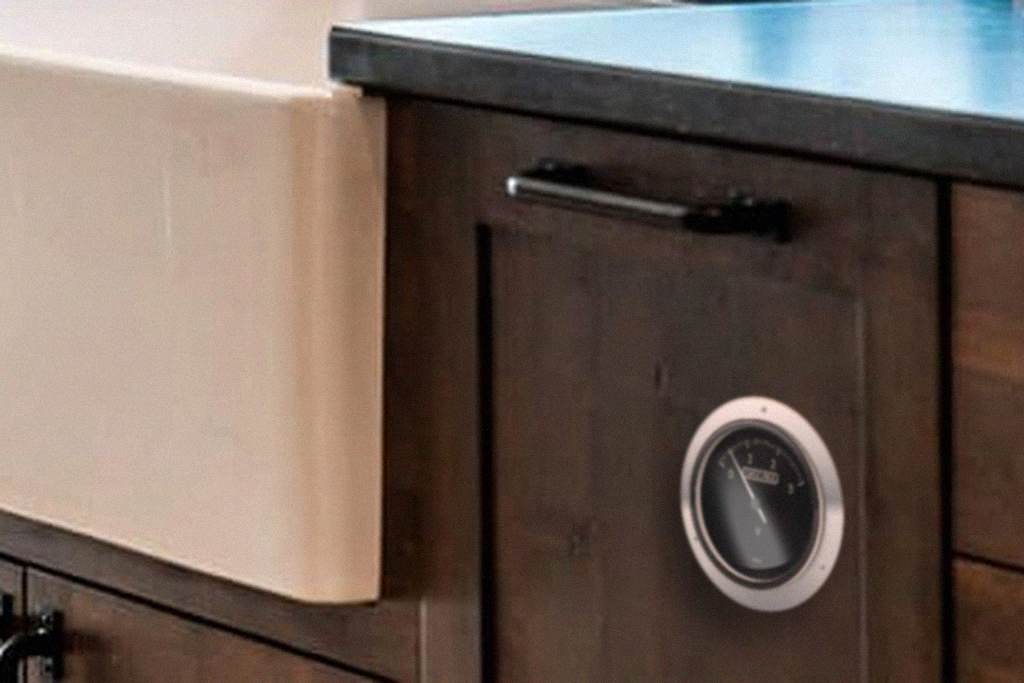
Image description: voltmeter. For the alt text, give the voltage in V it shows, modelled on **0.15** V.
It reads **0.5** V
